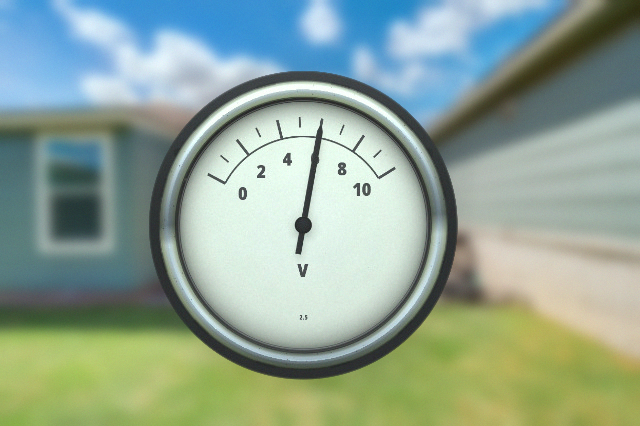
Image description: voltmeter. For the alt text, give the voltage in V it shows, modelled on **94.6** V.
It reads **6** V
